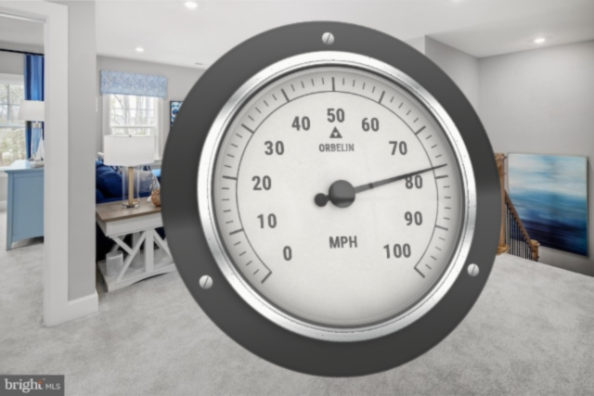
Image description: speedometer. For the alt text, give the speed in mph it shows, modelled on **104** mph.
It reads **78** mph
